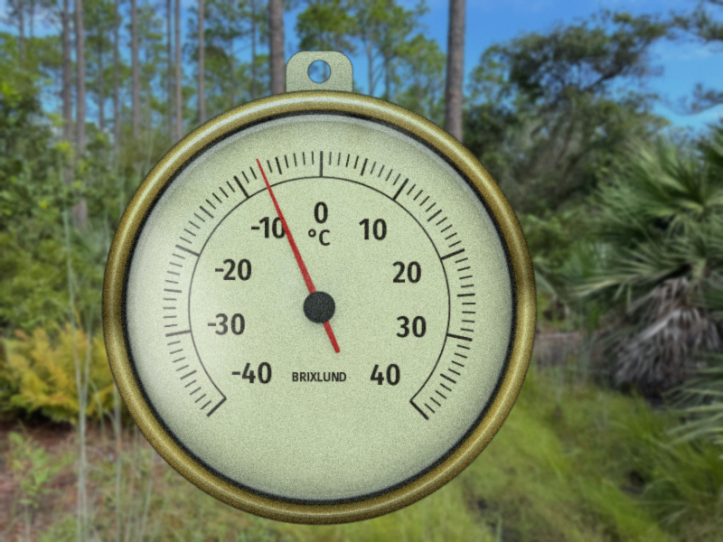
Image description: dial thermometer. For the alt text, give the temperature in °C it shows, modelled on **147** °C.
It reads **-7** °C
